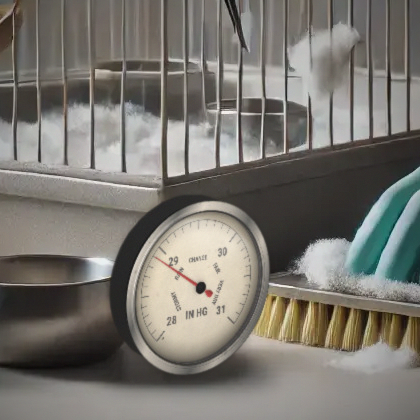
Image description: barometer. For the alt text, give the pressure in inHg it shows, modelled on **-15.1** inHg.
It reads **28.9** inHg
